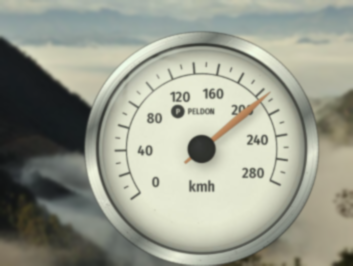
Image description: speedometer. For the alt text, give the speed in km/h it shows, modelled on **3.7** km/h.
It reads **205** km/h
